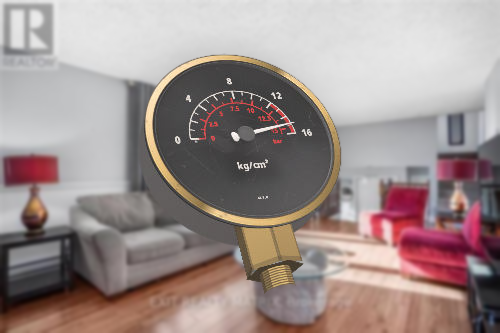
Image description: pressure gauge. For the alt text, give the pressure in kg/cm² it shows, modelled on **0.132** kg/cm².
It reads **15** kg/cm²
